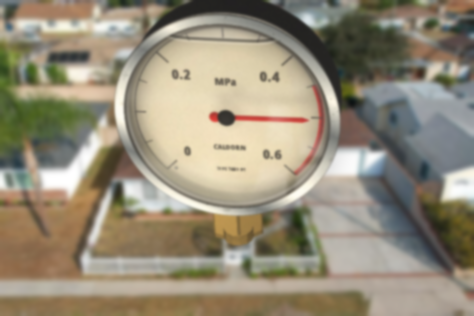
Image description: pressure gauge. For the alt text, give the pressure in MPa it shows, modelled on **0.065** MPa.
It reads **0.5** MPa
